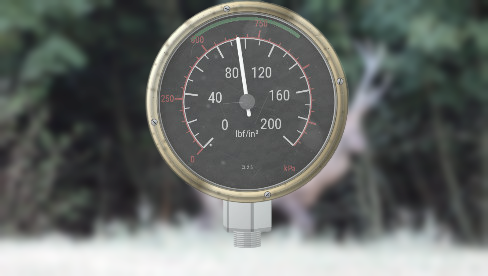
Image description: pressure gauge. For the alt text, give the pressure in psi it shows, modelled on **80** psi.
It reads **95** psi
